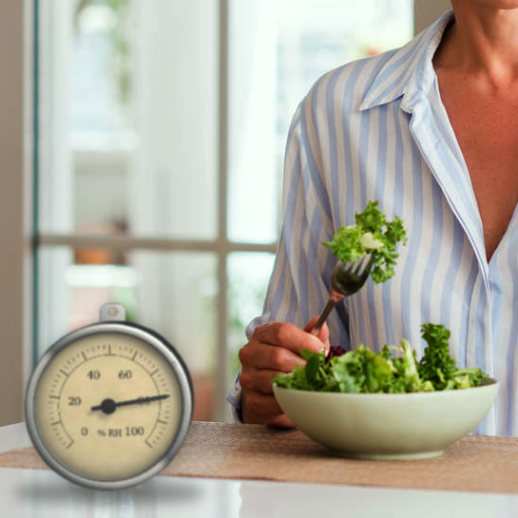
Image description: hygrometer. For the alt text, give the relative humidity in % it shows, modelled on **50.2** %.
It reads **80** %
